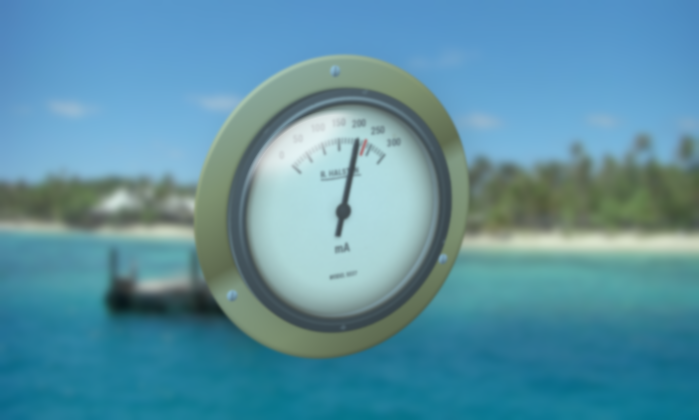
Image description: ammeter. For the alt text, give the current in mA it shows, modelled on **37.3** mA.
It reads **200** mA
